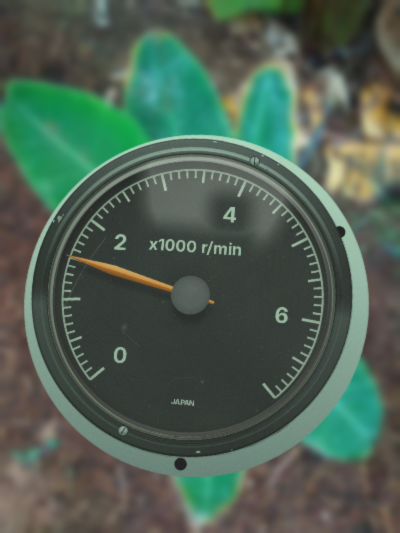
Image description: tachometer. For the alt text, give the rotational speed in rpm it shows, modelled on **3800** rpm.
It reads **1500** rpm
